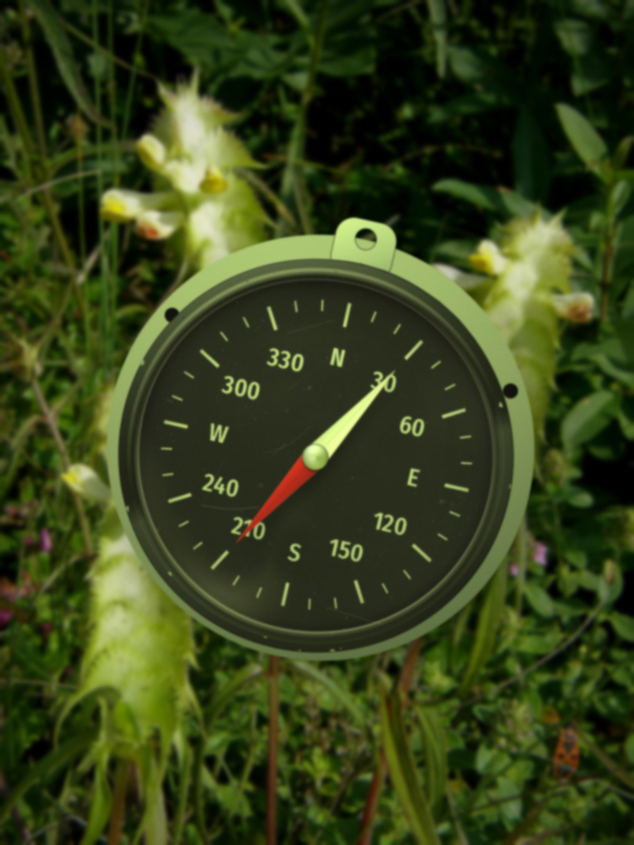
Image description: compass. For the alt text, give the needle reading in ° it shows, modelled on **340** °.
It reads **210** °
